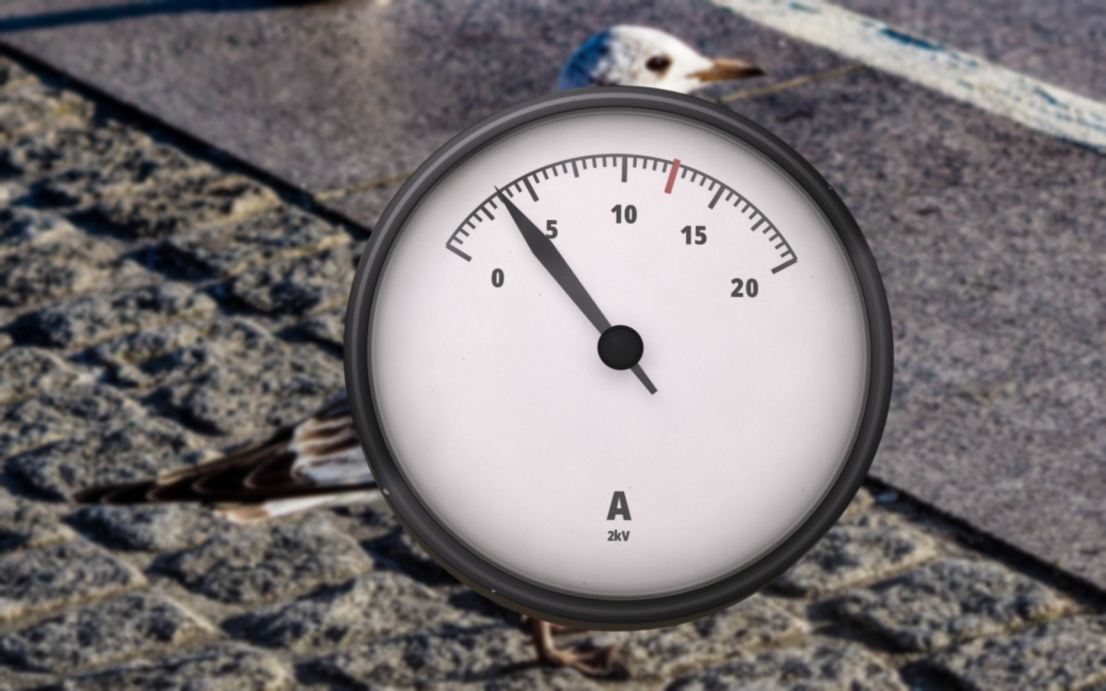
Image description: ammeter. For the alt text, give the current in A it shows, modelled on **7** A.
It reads **3.5** A
